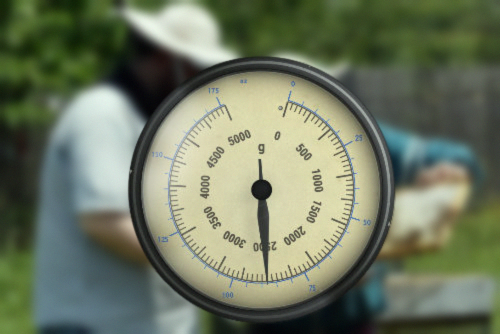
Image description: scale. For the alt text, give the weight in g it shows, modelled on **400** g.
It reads **2500** g
